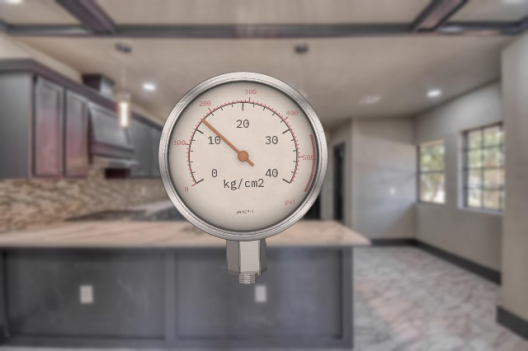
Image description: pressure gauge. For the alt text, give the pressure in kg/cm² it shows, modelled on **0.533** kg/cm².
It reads **12** kg/cm²
